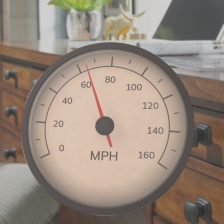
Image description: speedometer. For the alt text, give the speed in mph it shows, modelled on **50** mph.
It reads **65** mph
